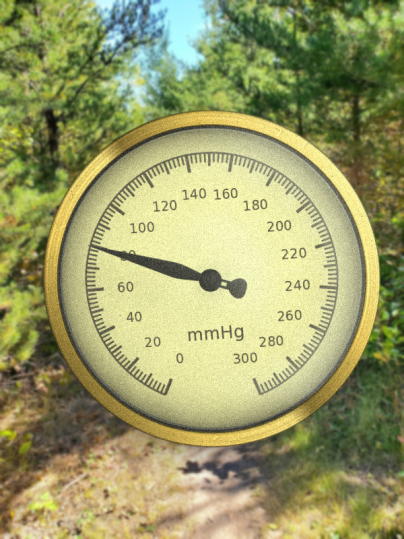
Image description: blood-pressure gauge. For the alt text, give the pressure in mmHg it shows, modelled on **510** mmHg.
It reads **80** mmHg
